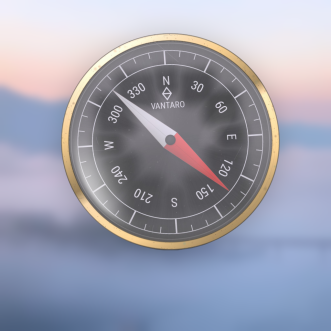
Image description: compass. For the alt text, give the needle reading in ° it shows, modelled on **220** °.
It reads **135** °
